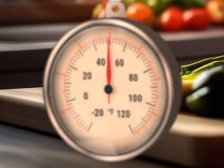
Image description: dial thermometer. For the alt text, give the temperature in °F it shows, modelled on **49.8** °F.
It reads **50** °F
